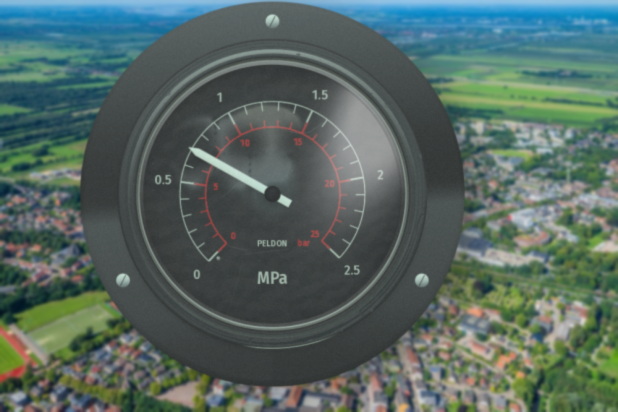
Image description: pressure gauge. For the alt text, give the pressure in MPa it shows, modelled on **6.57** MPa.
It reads **0.7** MPa
